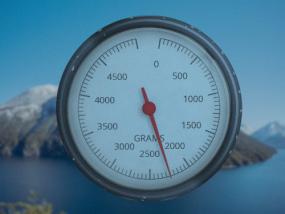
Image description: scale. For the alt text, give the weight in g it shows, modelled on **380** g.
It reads **2250** g
